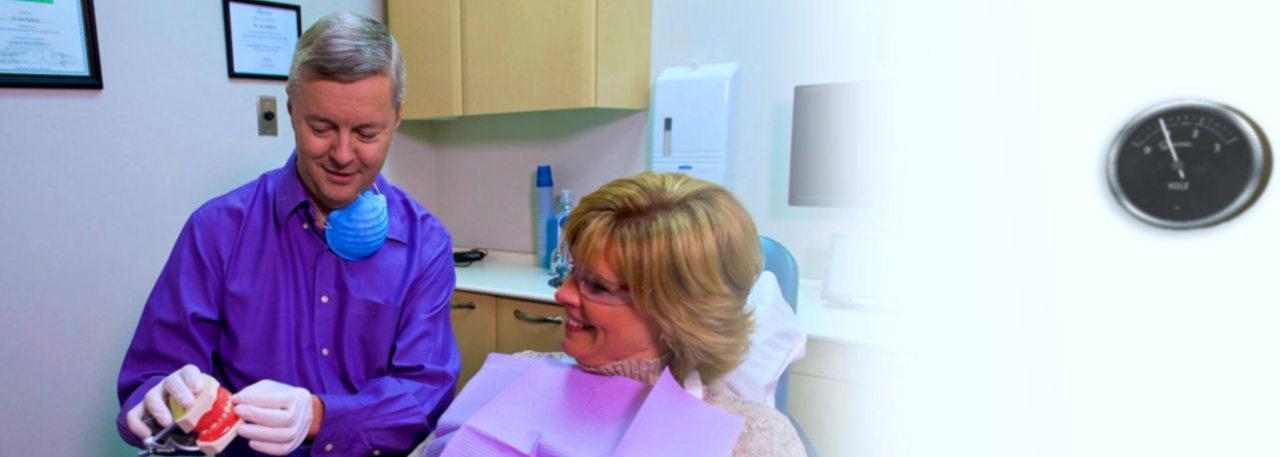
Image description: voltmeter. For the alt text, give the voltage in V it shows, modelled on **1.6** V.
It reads **1** V
